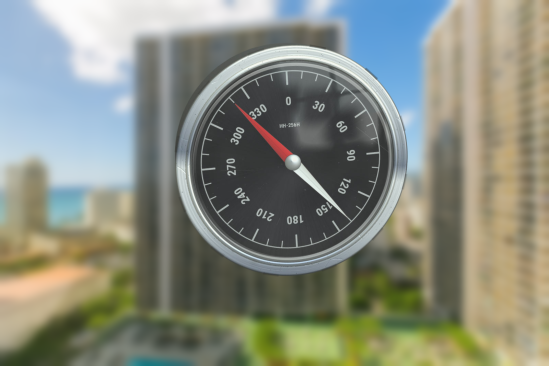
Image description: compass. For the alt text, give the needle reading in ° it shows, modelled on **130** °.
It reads **320** °
